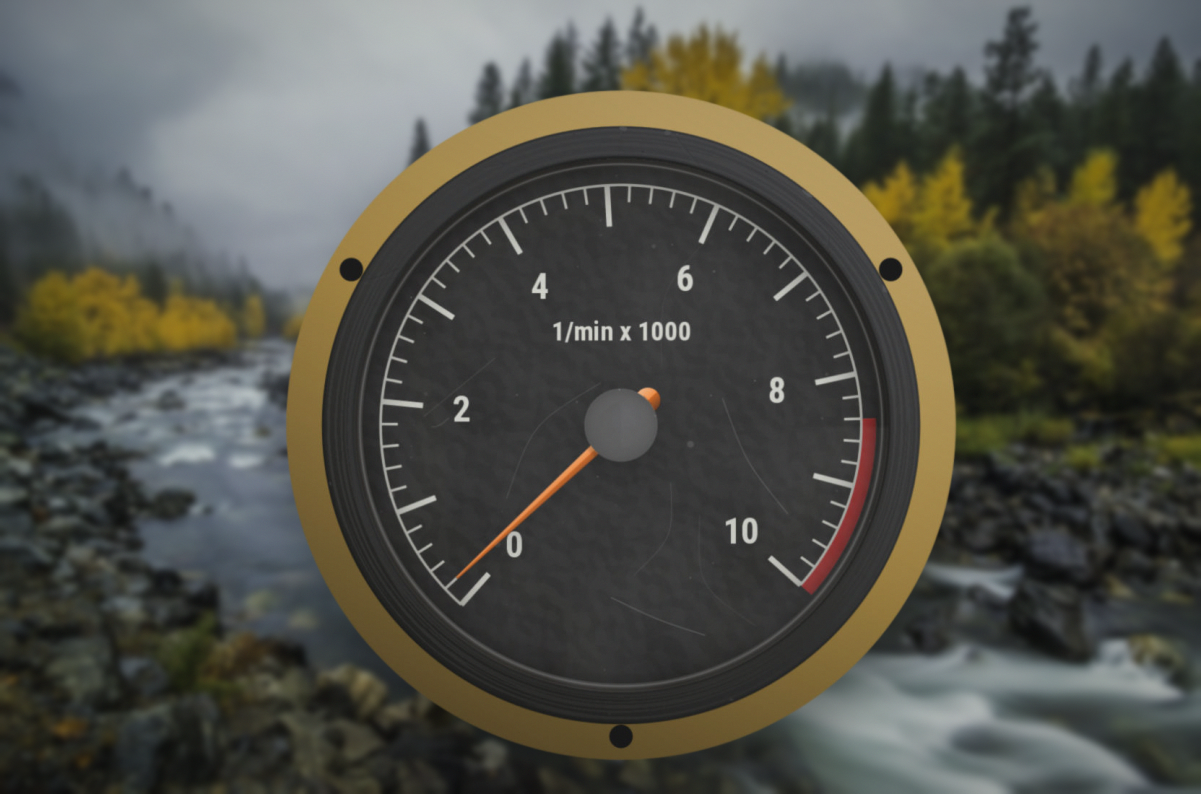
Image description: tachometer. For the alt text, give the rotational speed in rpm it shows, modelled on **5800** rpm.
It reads **200** rpm
